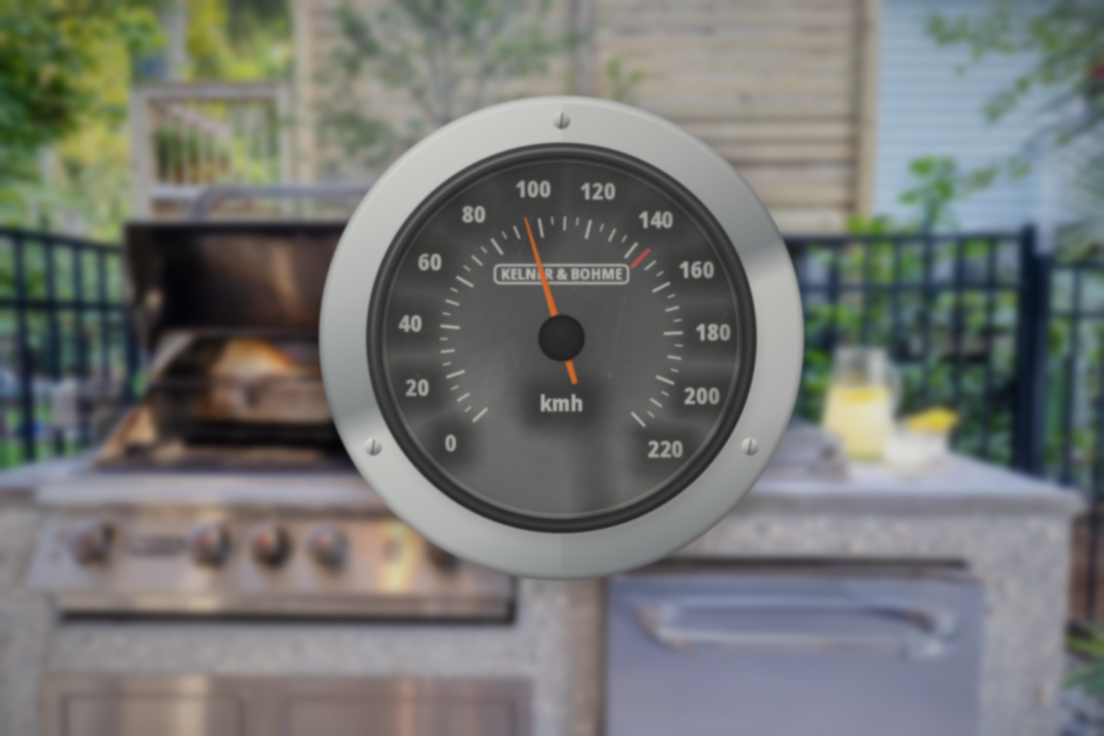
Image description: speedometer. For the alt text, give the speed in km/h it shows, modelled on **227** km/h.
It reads **95** km/h
